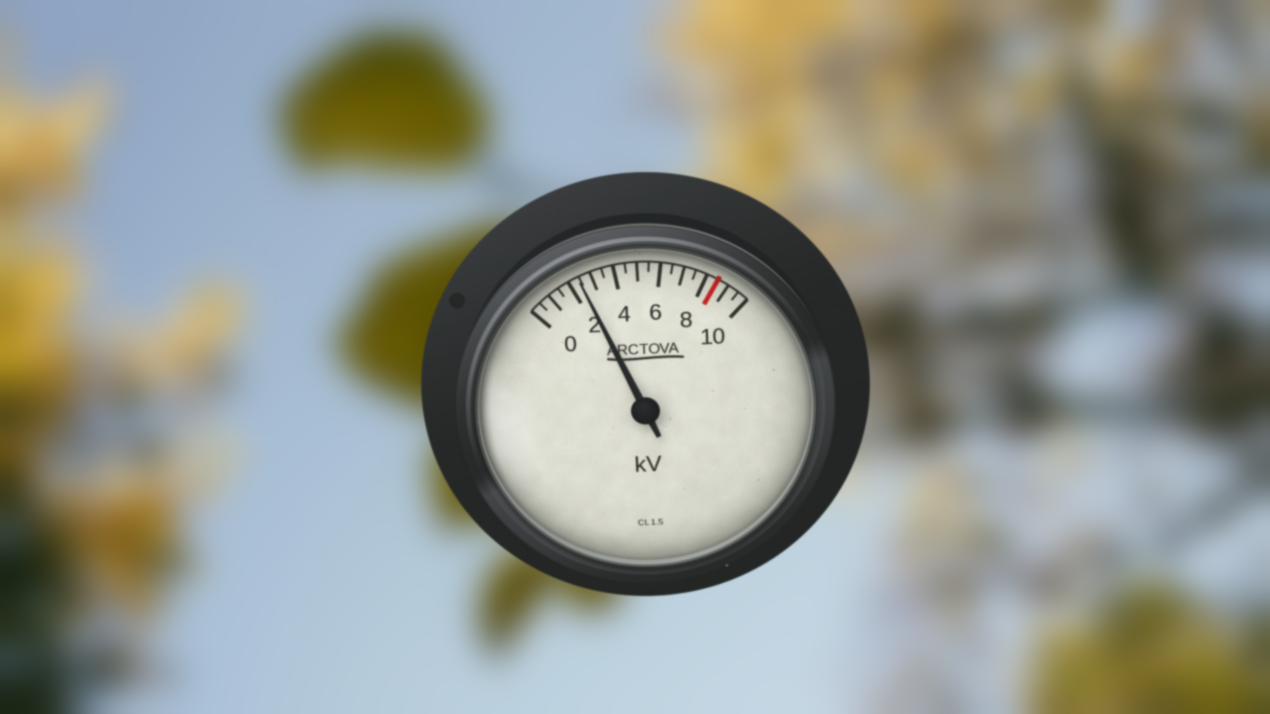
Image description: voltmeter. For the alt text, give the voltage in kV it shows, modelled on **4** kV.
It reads **2.5** kV
